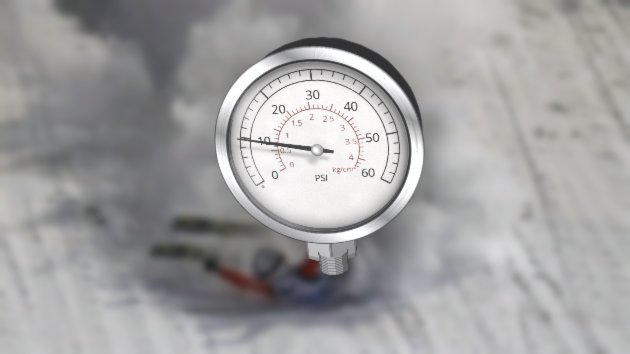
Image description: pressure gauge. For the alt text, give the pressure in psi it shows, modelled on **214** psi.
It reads **10** psi
